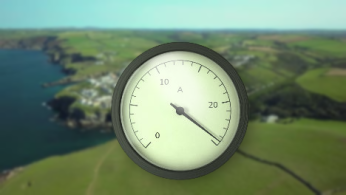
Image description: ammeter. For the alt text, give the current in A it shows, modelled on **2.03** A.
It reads **24.5** A
